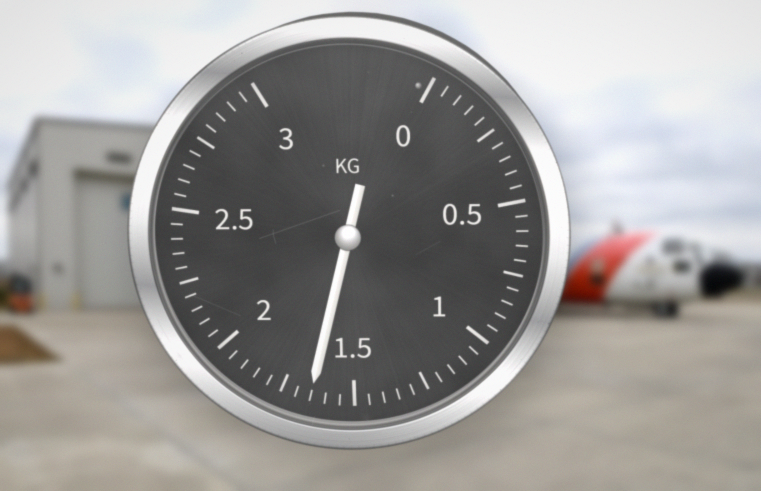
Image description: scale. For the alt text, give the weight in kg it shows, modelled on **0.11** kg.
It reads **1.65** kg
